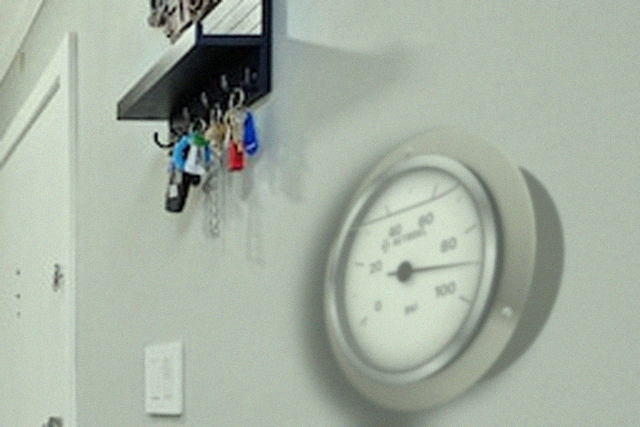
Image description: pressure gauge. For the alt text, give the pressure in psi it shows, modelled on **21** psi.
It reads **90** psi
